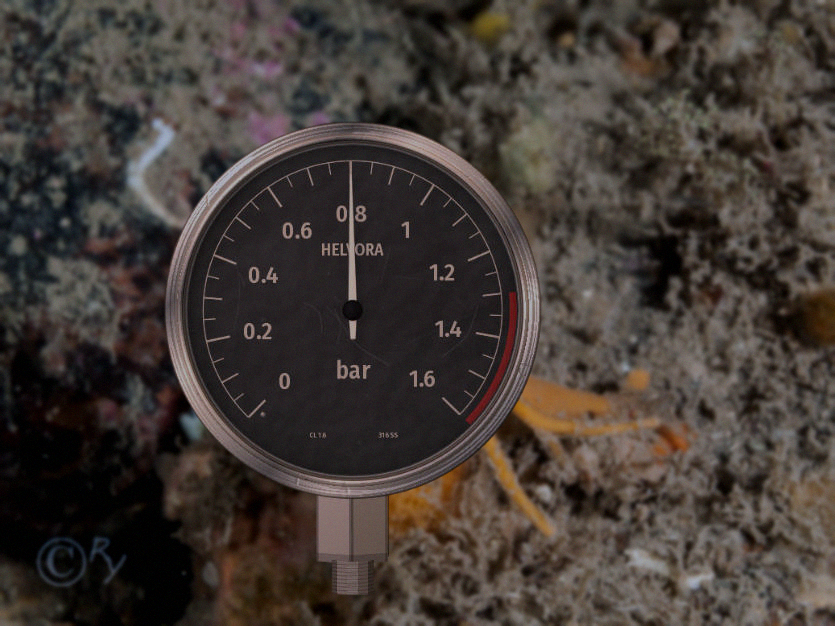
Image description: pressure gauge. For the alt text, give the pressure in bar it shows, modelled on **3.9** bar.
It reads **0.8** bar
